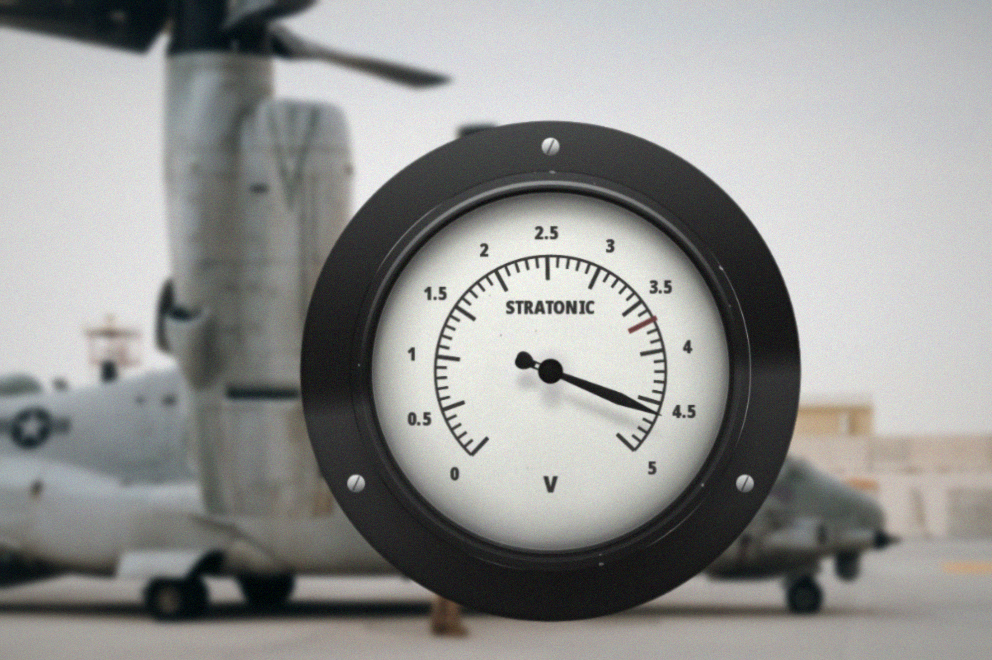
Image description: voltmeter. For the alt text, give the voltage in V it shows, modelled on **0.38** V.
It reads **4.6** V
